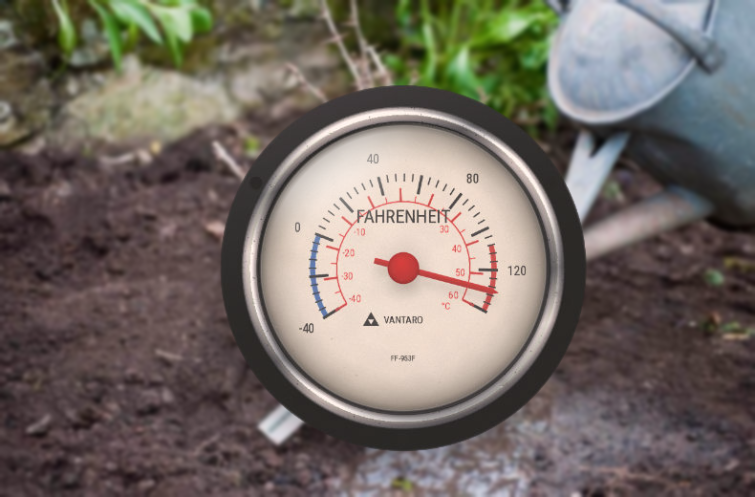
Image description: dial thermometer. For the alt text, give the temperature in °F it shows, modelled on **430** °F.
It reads **130** °F
